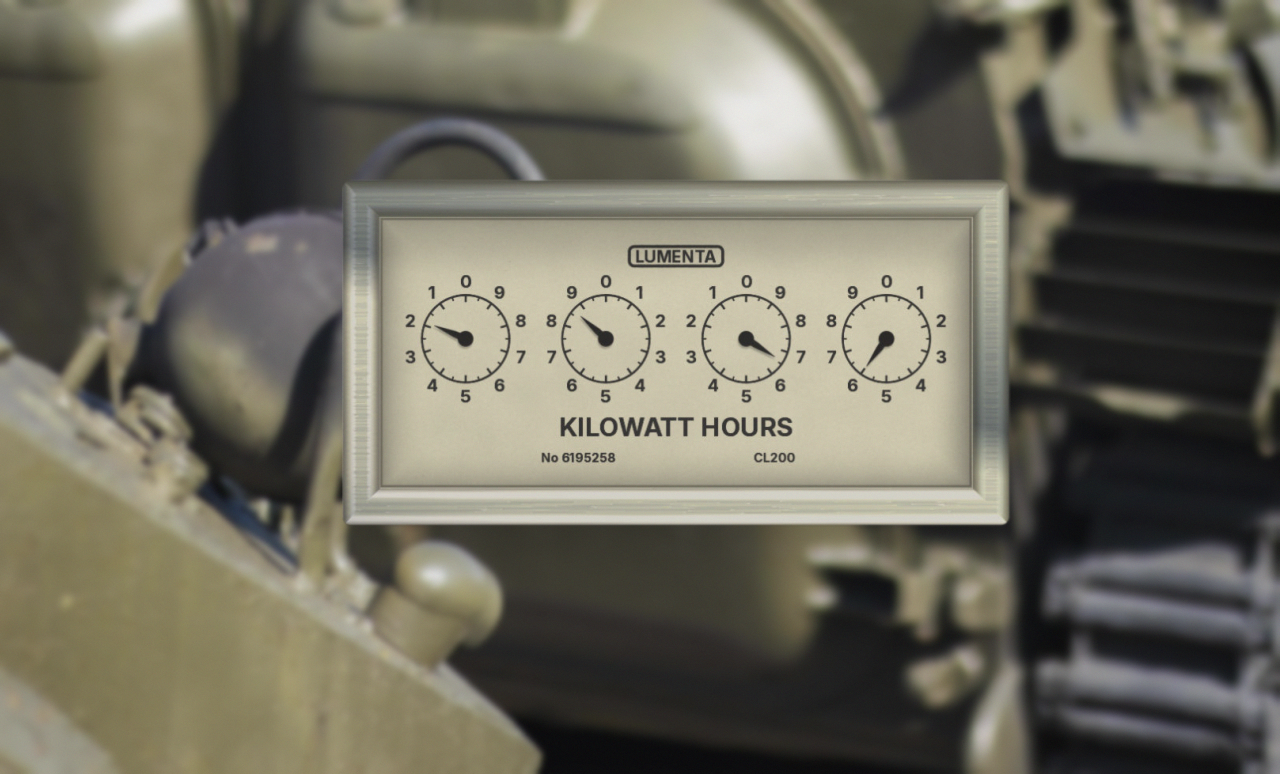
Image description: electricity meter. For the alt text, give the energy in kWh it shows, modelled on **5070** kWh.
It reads **1866** kWh
